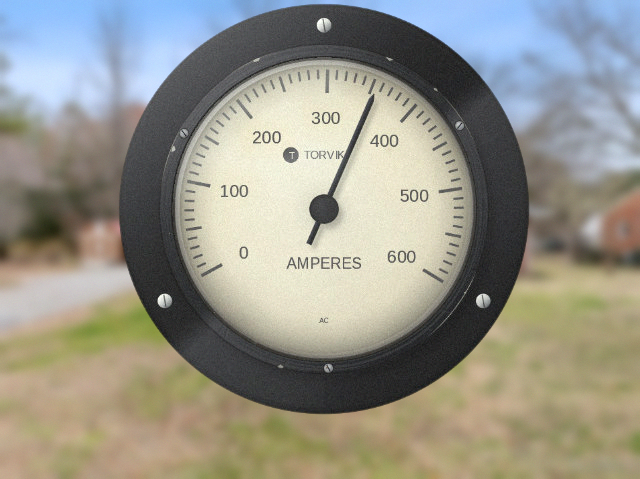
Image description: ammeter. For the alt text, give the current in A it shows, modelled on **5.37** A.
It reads **355** A
